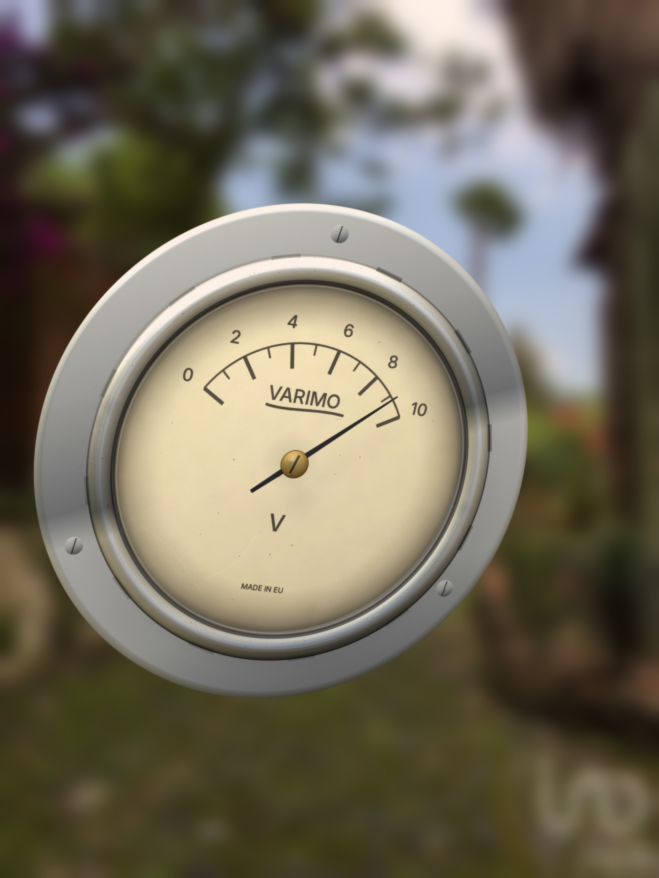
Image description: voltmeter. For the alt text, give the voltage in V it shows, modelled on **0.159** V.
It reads **9** V
